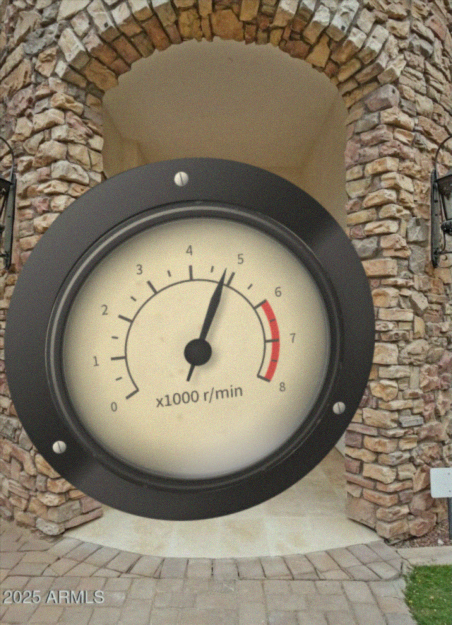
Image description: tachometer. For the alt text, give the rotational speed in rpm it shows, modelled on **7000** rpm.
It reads **4750** rpm
